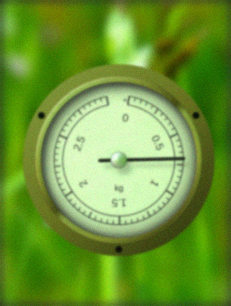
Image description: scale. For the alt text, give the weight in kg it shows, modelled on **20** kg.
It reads **0.7** kg
